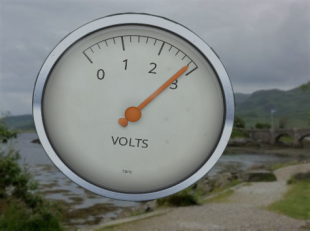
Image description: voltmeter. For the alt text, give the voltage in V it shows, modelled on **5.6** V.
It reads **2.8** V
